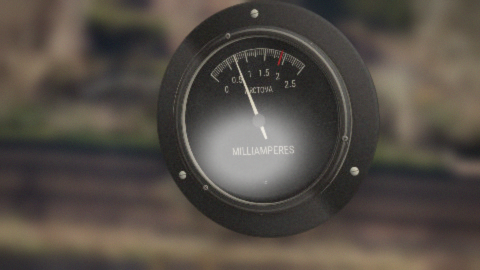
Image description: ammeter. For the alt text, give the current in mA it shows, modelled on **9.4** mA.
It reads **0.75** mA
